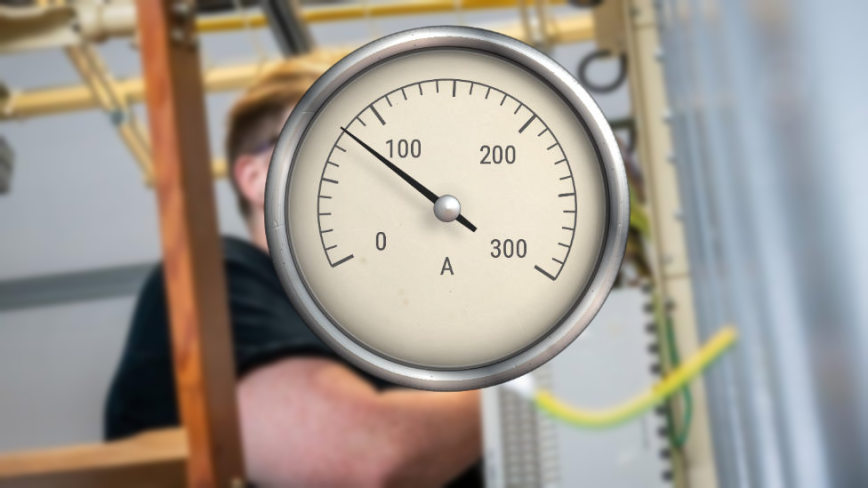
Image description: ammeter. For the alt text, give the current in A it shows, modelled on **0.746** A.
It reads **80** A
